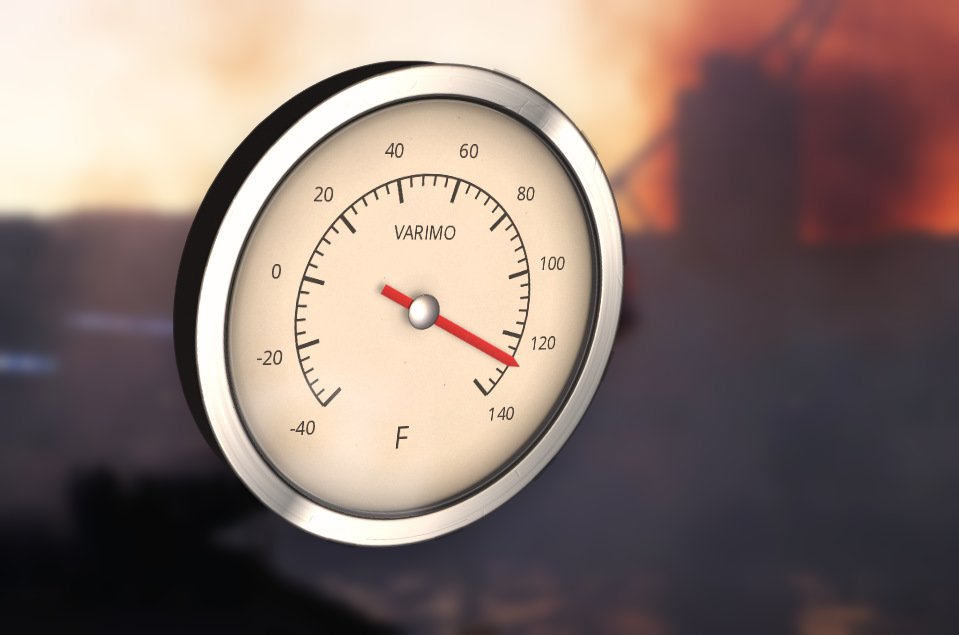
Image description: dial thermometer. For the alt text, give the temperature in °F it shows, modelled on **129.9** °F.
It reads **128** °F
